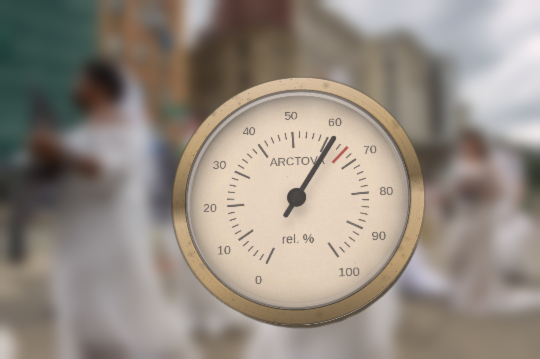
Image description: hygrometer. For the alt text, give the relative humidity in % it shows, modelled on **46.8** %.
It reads **62** %
